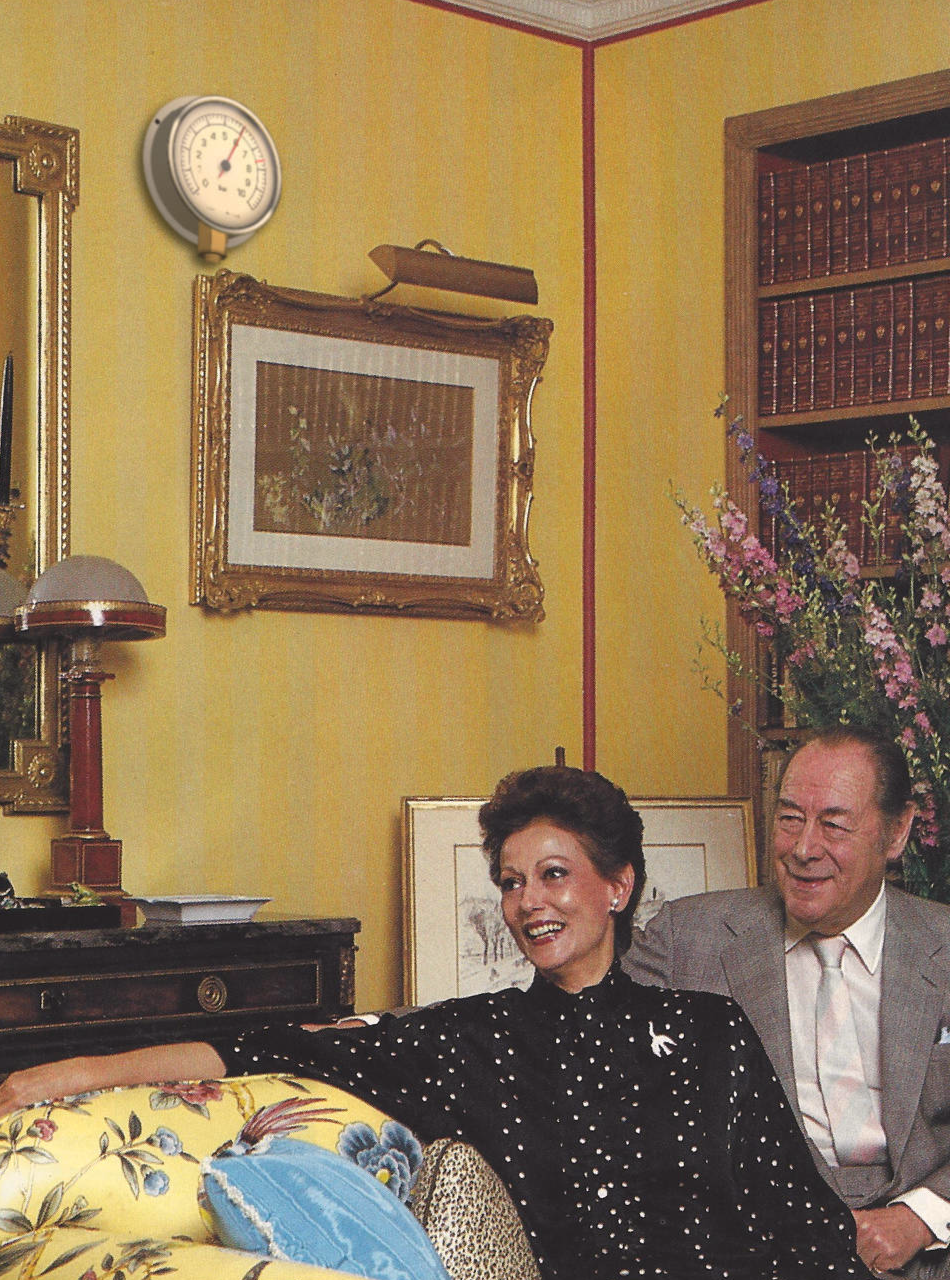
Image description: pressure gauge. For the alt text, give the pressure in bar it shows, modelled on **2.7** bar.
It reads **6** bar
